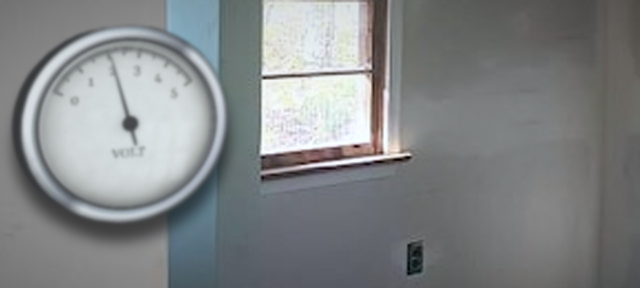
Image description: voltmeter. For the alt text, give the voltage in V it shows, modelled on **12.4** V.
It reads **2** V
